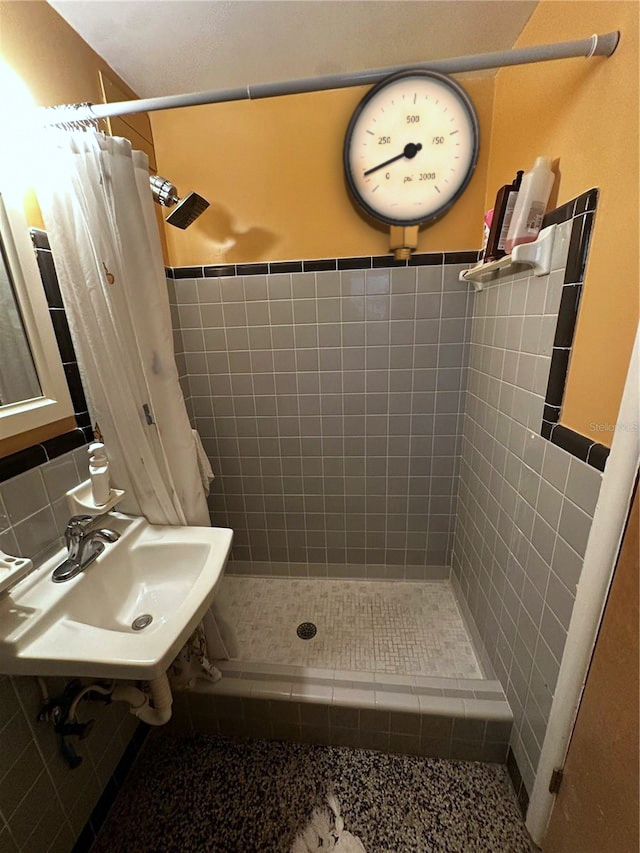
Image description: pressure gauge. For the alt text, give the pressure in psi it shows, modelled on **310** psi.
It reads **75** psi
